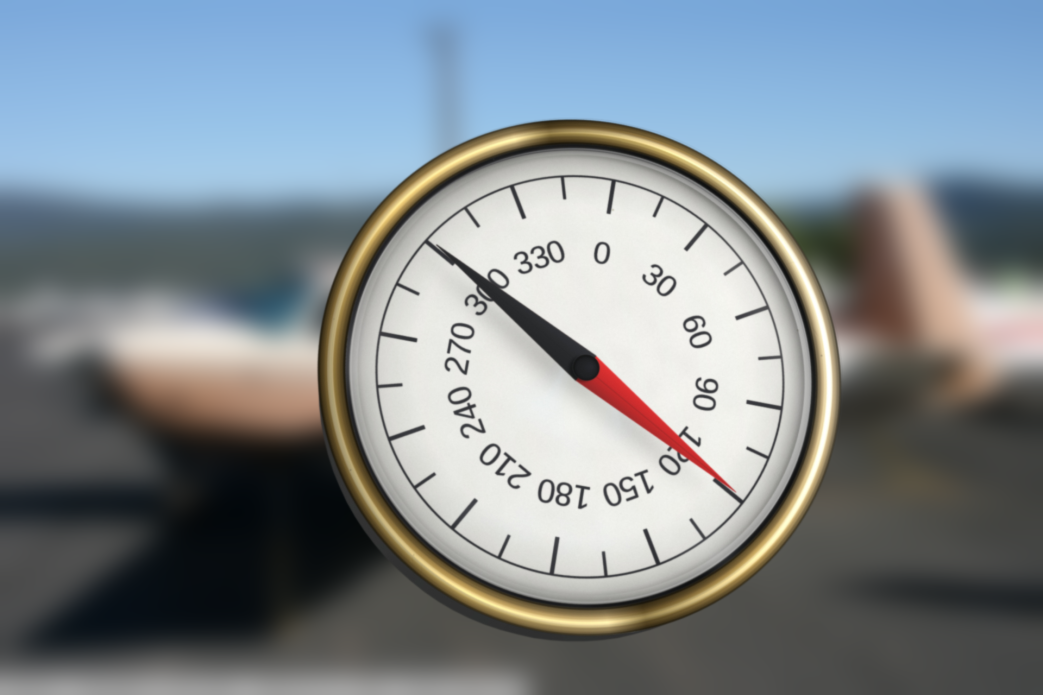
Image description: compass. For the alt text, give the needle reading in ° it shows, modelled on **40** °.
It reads **120** °
